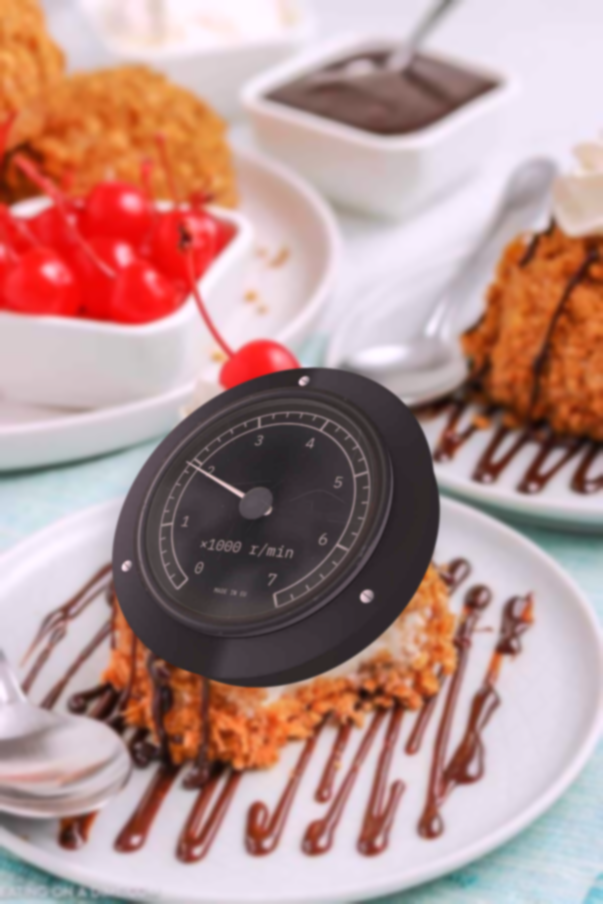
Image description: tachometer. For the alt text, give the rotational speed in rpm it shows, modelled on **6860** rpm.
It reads **1900** rpm
